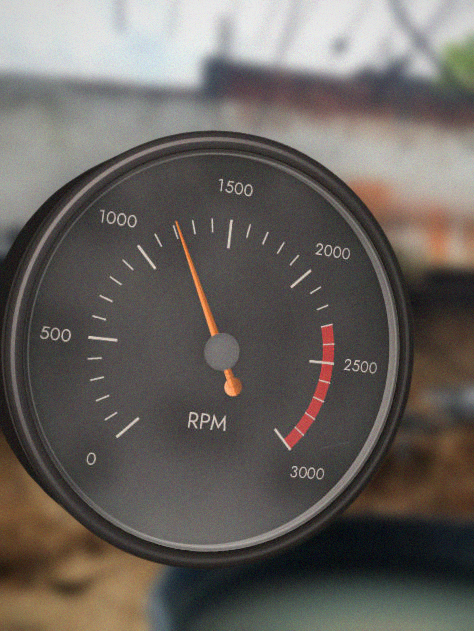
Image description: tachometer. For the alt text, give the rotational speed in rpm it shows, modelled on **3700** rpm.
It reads **1200** rpm
